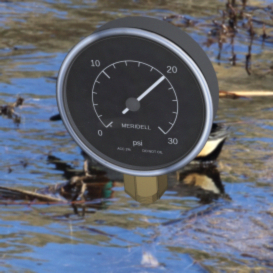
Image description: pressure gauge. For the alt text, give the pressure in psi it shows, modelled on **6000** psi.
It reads **20** psi
